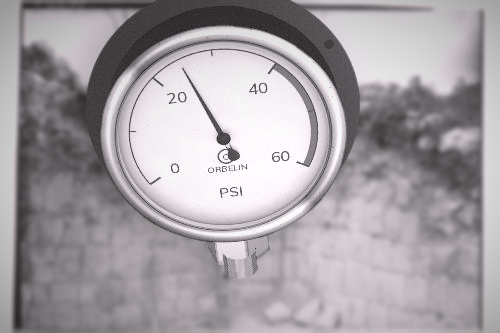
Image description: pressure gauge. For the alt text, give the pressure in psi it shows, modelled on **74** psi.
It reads **25** psi
